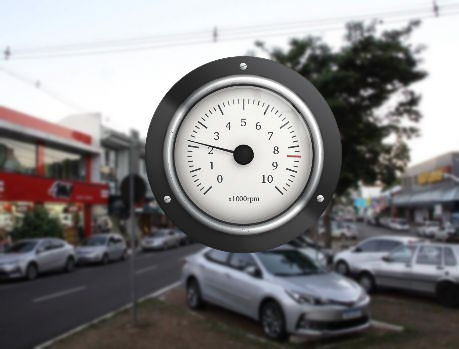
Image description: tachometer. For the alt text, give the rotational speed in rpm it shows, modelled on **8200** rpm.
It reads **2200** rpm
